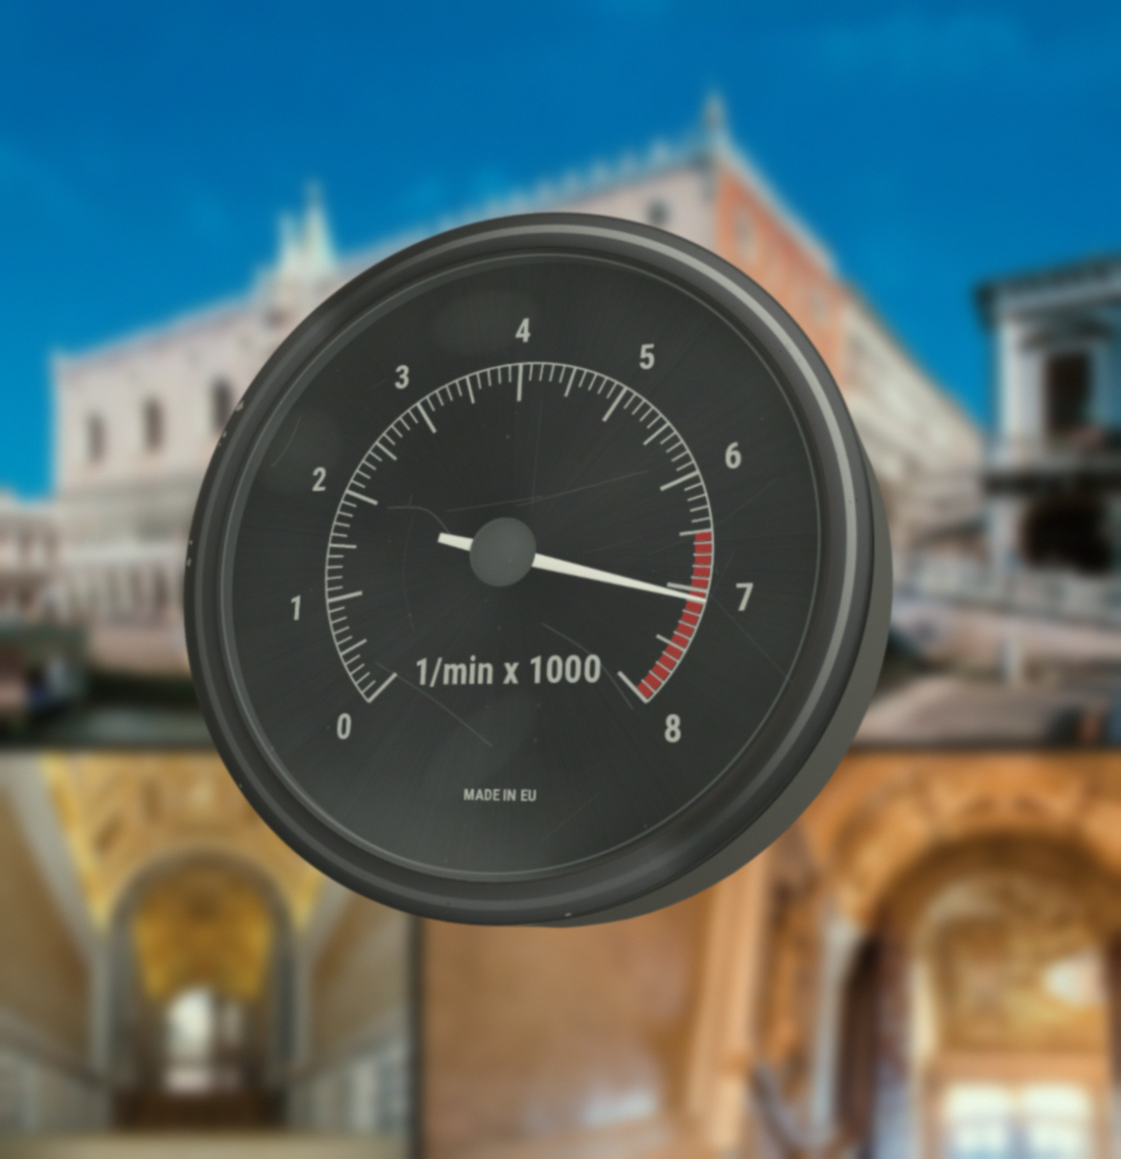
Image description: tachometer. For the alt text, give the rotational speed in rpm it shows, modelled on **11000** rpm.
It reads **7100** rpm
